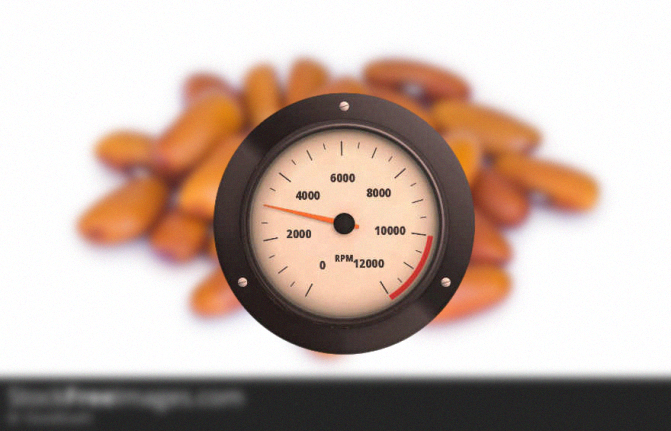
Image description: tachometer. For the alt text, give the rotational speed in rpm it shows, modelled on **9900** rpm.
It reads **3000** rpm
